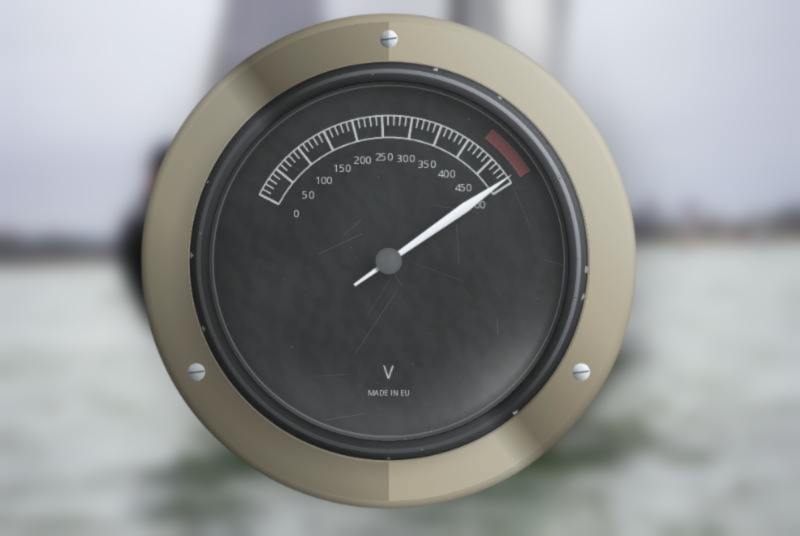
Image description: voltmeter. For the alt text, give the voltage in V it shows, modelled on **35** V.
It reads **490** V
